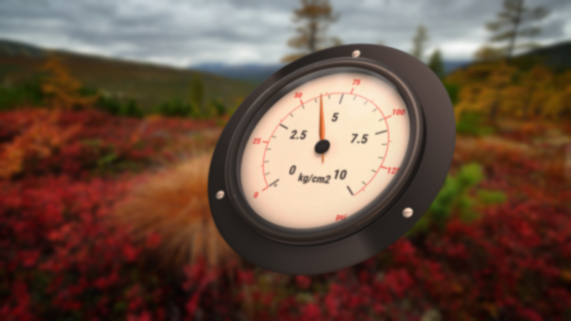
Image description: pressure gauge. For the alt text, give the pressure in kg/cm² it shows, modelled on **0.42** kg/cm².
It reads **4.25** kg/cm²
